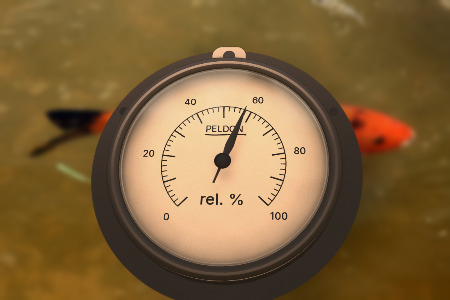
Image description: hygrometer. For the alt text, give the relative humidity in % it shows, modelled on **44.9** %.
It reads **58** %
